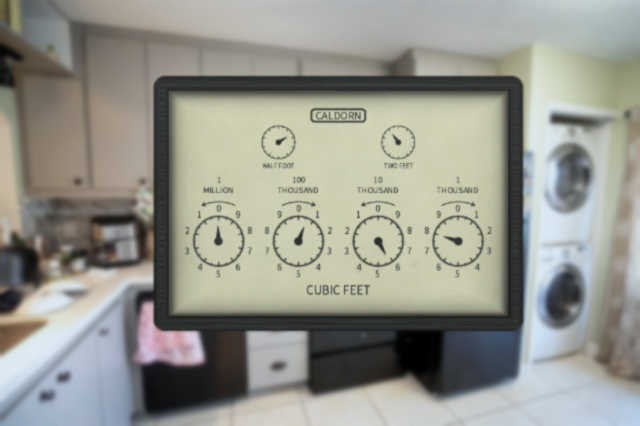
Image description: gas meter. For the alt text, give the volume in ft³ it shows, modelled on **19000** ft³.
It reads **5800** ft³
